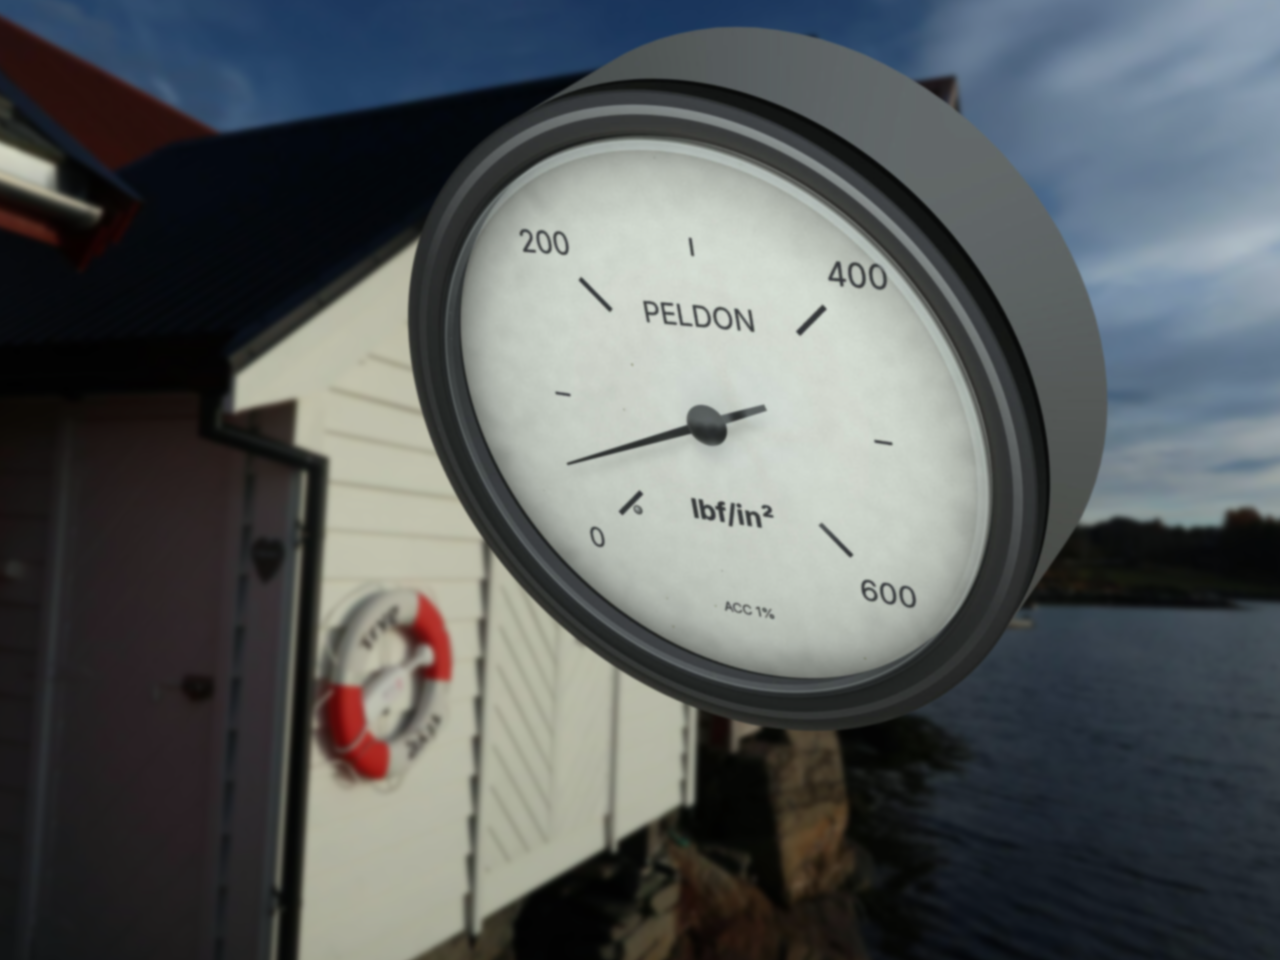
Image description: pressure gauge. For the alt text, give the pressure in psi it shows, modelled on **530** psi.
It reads **50** psi
